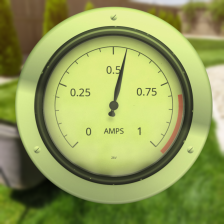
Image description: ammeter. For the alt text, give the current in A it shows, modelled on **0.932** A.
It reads **0.55** A
